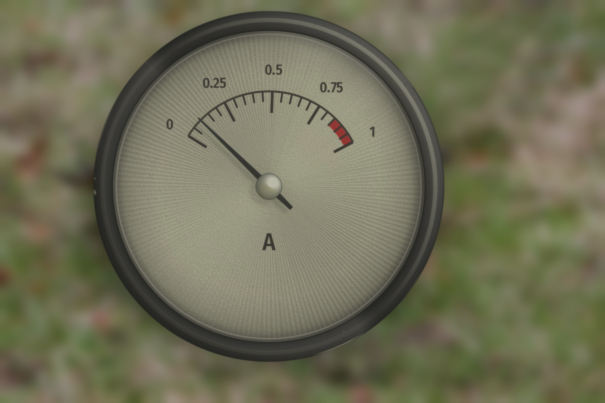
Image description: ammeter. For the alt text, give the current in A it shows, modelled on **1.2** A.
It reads **0.1** A
